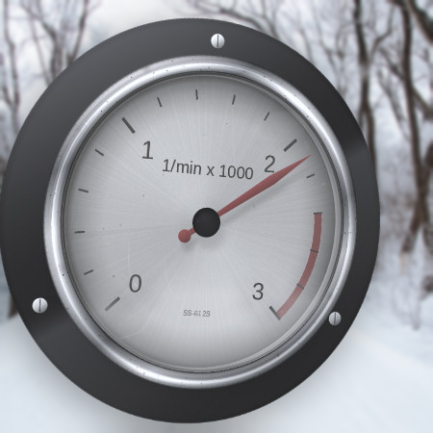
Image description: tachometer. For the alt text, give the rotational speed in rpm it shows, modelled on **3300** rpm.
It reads **2100** rpm
